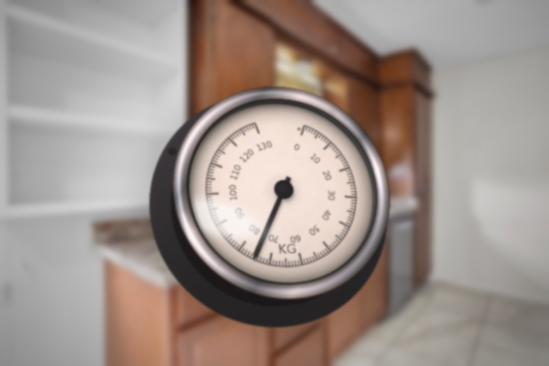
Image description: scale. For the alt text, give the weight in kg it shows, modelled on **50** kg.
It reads **75** kg
